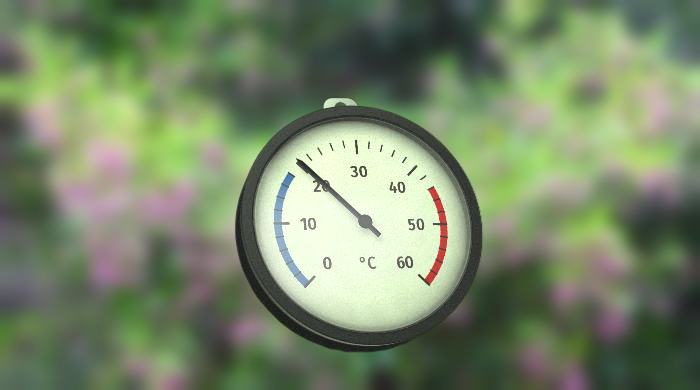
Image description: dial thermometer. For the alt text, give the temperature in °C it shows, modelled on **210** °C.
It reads **20** °C
